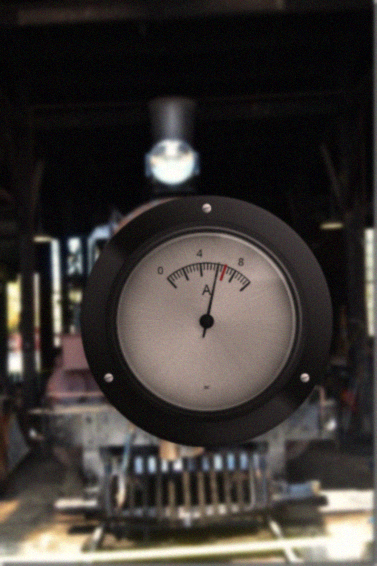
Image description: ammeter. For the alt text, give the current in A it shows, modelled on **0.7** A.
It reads **6** A
